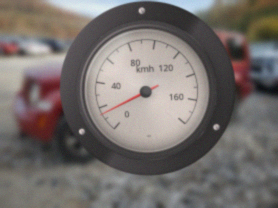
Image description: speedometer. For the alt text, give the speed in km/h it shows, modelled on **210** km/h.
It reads **15** km/h
